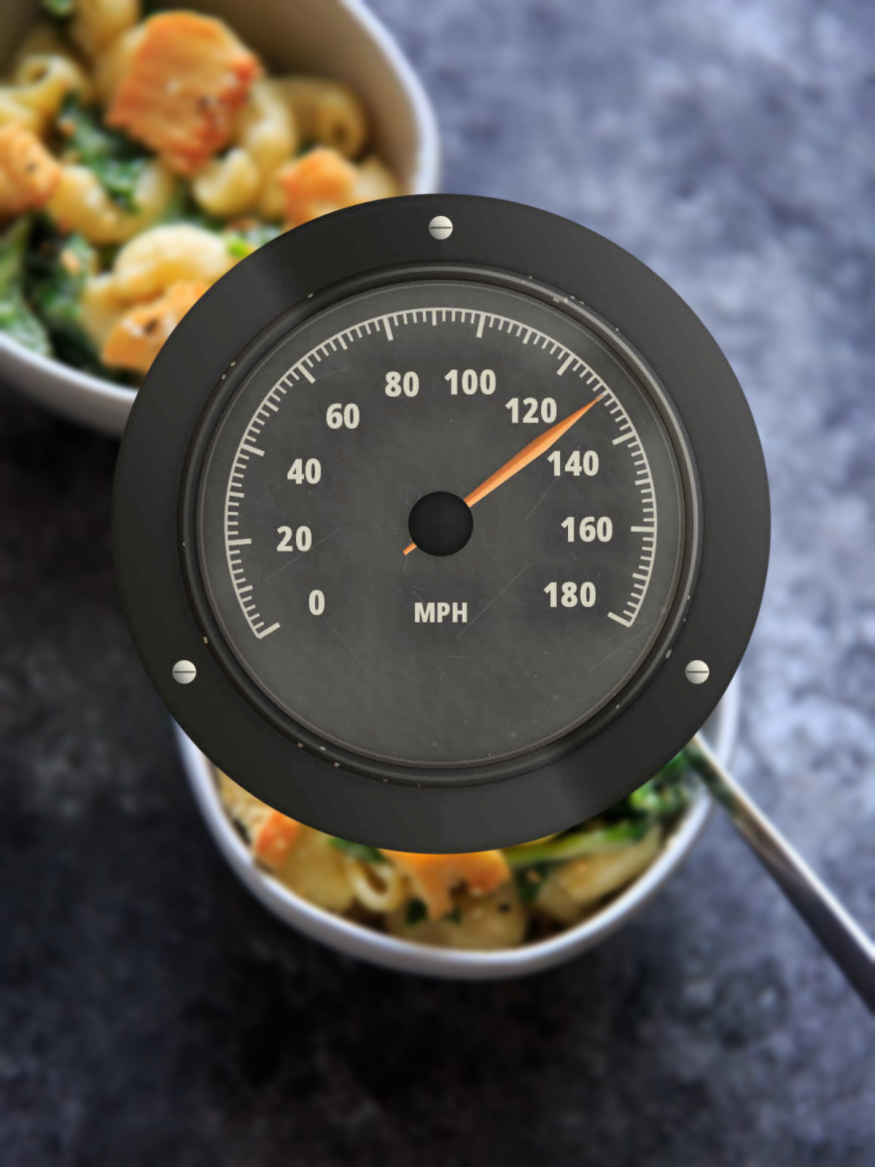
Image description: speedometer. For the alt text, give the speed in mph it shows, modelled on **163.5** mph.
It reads **130** mph
